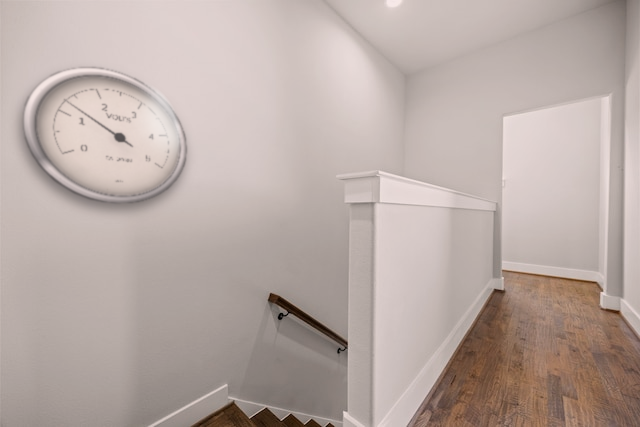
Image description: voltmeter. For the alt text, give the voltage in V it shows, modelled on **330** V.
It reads **1.25** V
